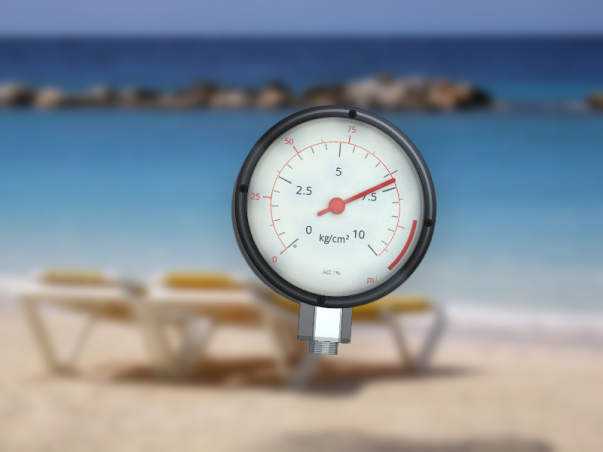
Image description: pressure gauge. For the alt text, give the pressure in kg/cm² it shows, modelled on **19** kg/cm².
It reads **7.25** kg/cm²
